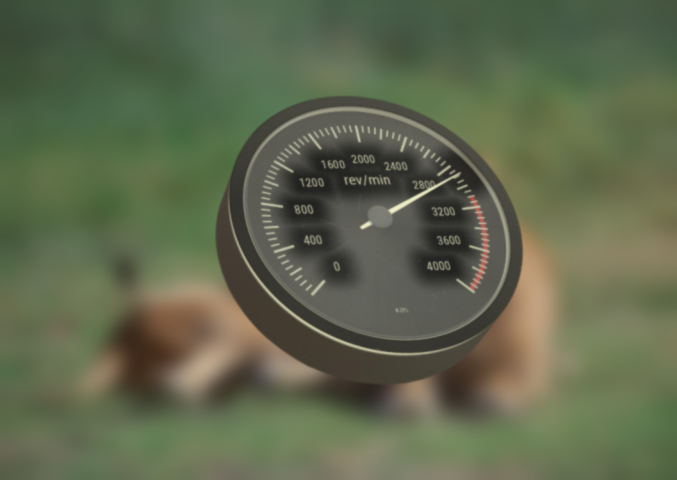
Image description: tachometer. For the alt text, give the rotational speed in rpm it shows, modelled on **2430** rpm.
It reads **2900** rpm
